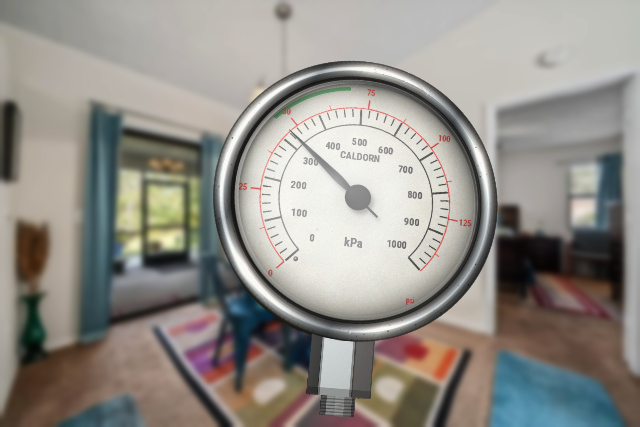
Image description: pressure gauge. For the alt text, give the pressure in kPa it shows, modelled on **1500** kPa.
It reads **320** kPa
